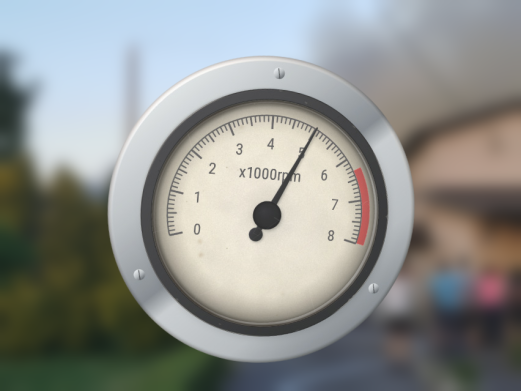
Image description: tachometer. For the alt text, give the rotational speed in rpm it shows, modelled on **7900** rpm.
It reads **5000** rpm
